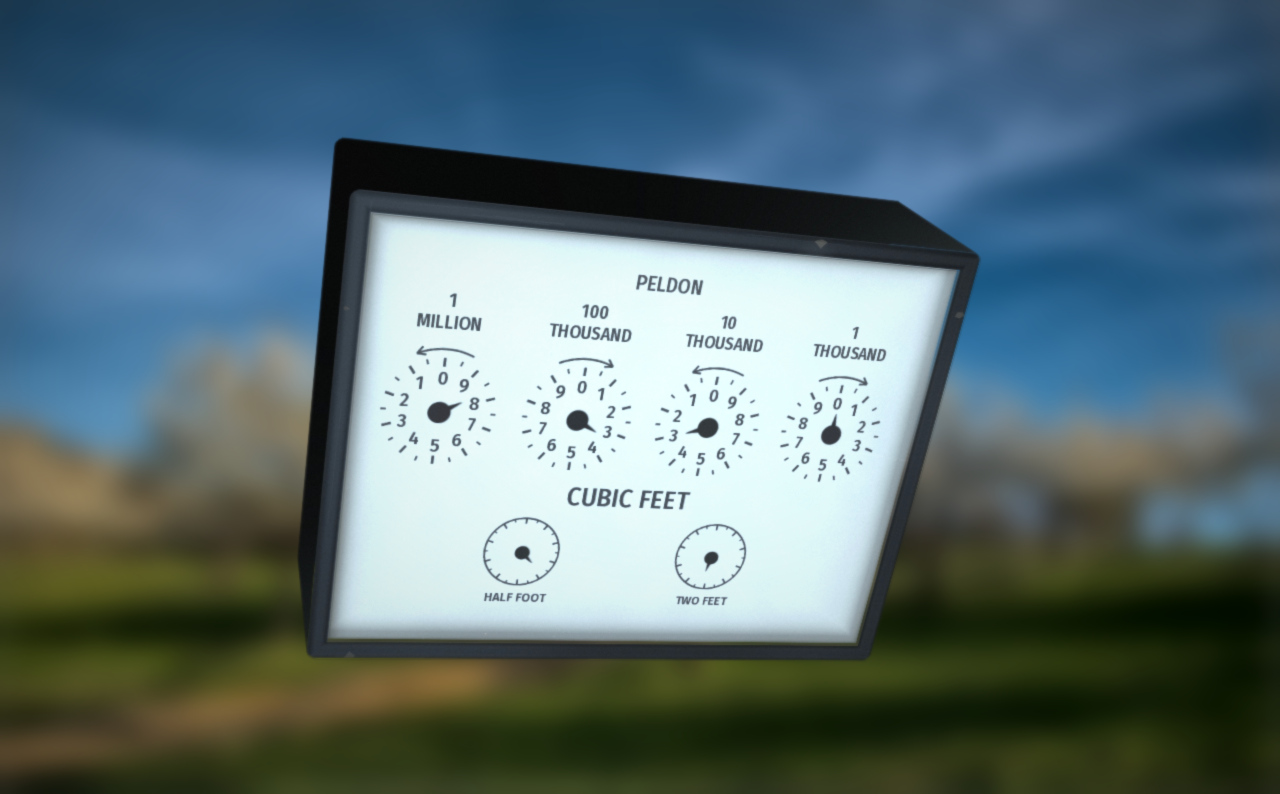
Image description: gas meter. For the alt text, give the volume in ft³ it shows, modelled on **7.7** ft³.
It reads **833000** ft³
